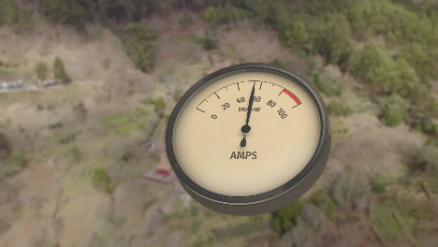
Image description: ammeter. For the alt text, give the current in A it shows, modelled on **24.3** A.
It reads **55** A
